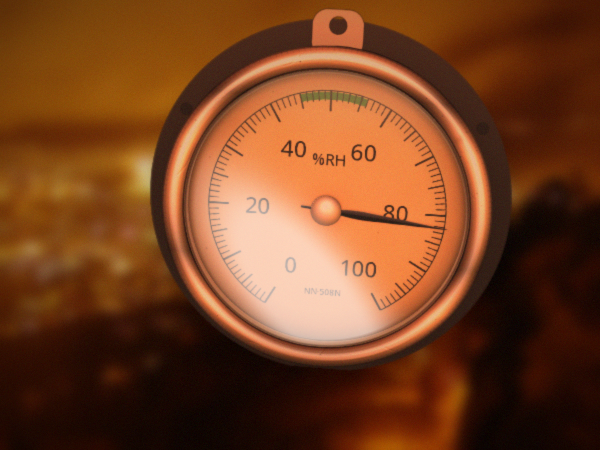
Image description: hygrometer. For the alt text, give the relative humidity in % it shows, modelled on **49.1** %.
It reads **82** %
